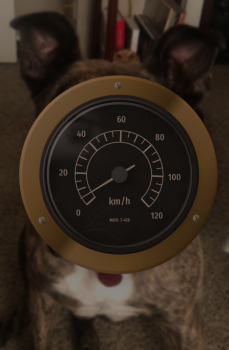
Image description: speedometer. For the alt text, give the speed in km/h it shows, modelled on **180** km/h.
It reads **5** km/h
